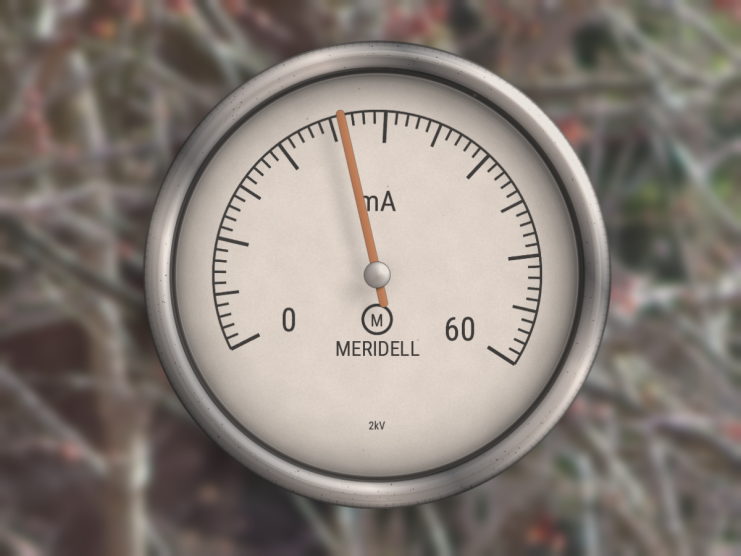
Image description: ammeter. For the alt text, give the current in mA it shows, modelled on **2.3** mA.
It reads **26** mA
